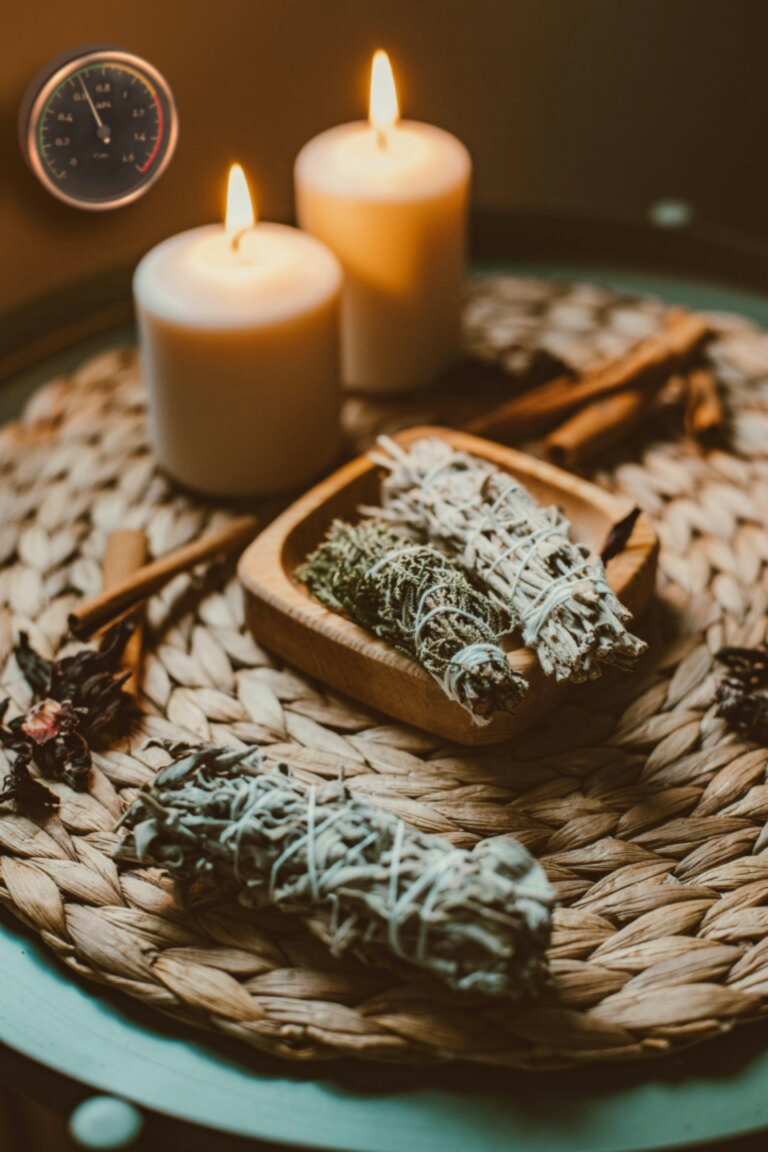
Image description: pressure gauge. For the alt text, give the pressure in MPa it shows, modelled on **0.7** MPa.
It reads **0.65** MPa
